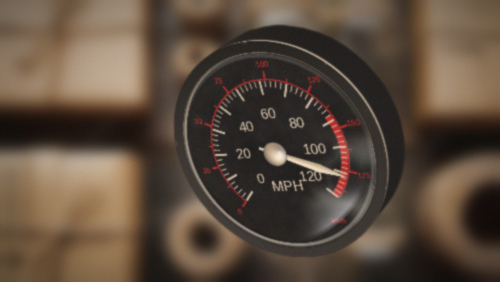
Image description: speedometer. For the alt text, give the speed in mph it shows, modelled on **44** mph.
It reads **110** mph
